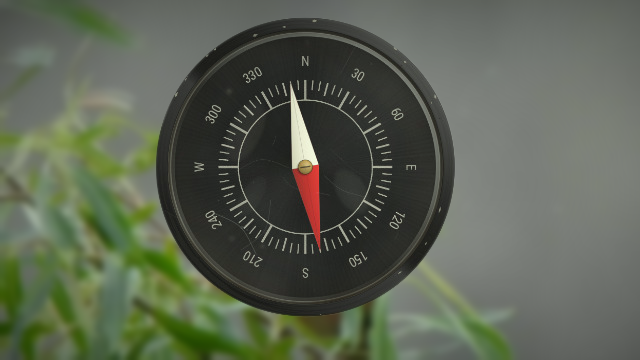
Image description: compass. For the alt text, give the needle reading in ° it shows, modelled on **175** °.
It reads **170** °
